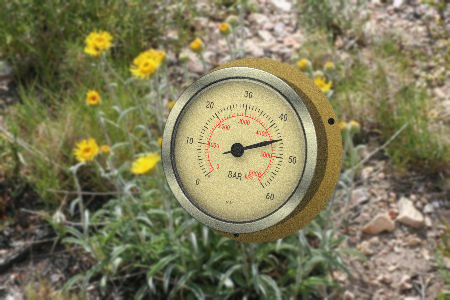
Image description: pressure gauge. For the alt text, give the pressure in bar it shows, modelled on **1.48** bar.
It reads **45** bar
